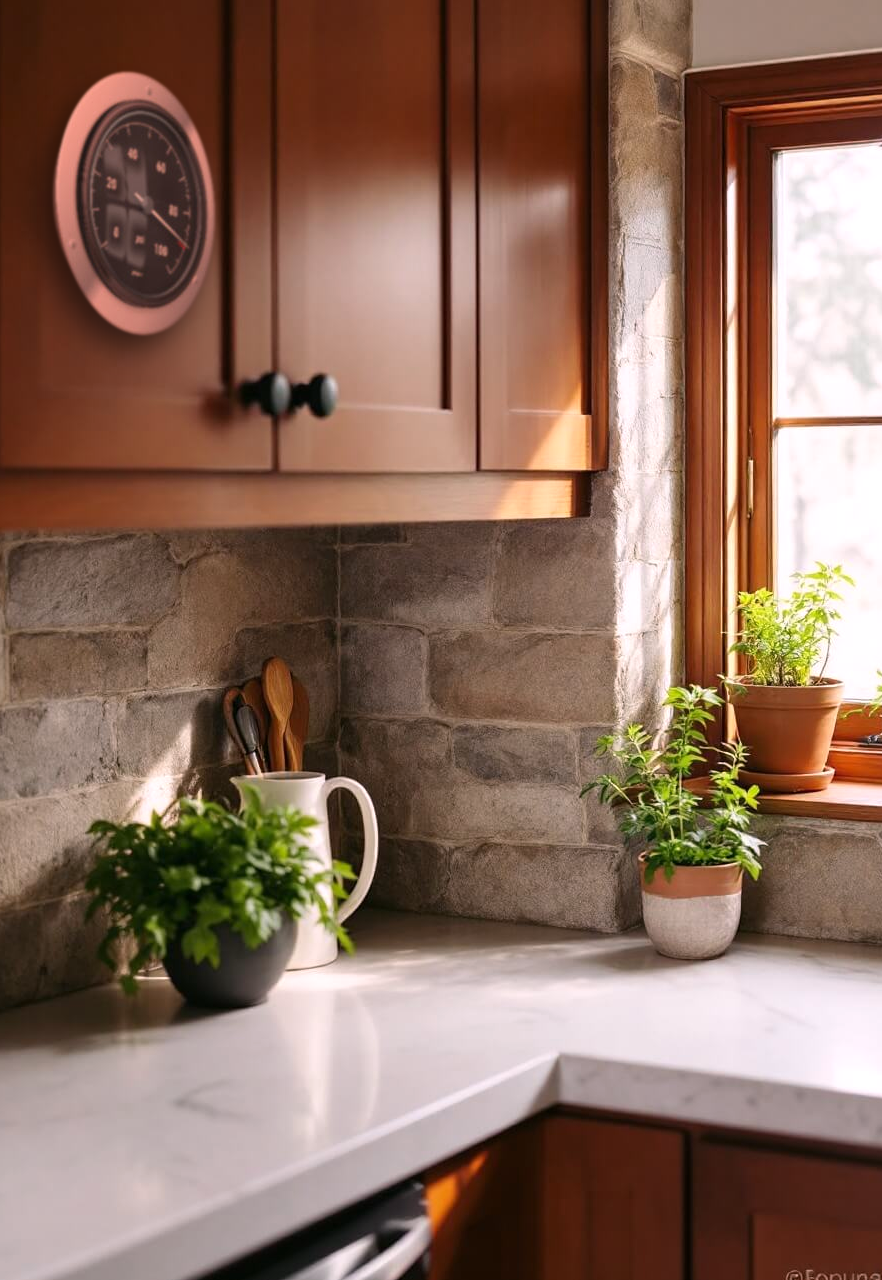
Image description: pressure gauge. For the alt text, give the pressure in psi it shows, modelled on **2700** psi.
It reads **90** psi
